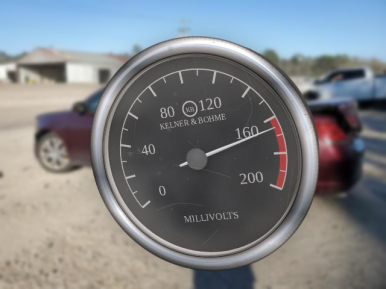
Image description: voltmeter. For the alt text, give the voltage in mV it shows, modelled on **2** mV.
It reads **165** mV
